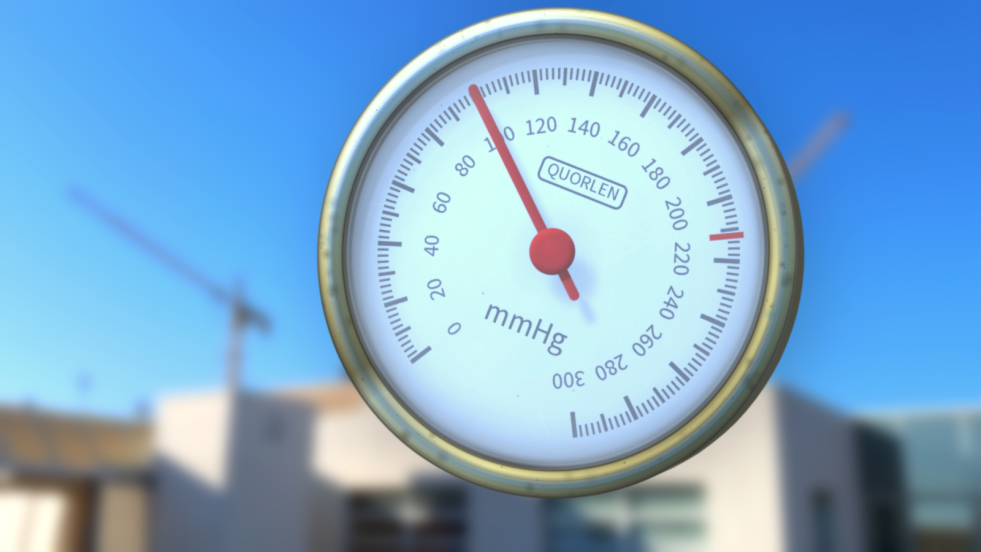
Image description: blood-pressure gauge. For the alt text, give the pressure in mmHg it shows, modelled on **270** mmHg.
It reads **100** mmHg
